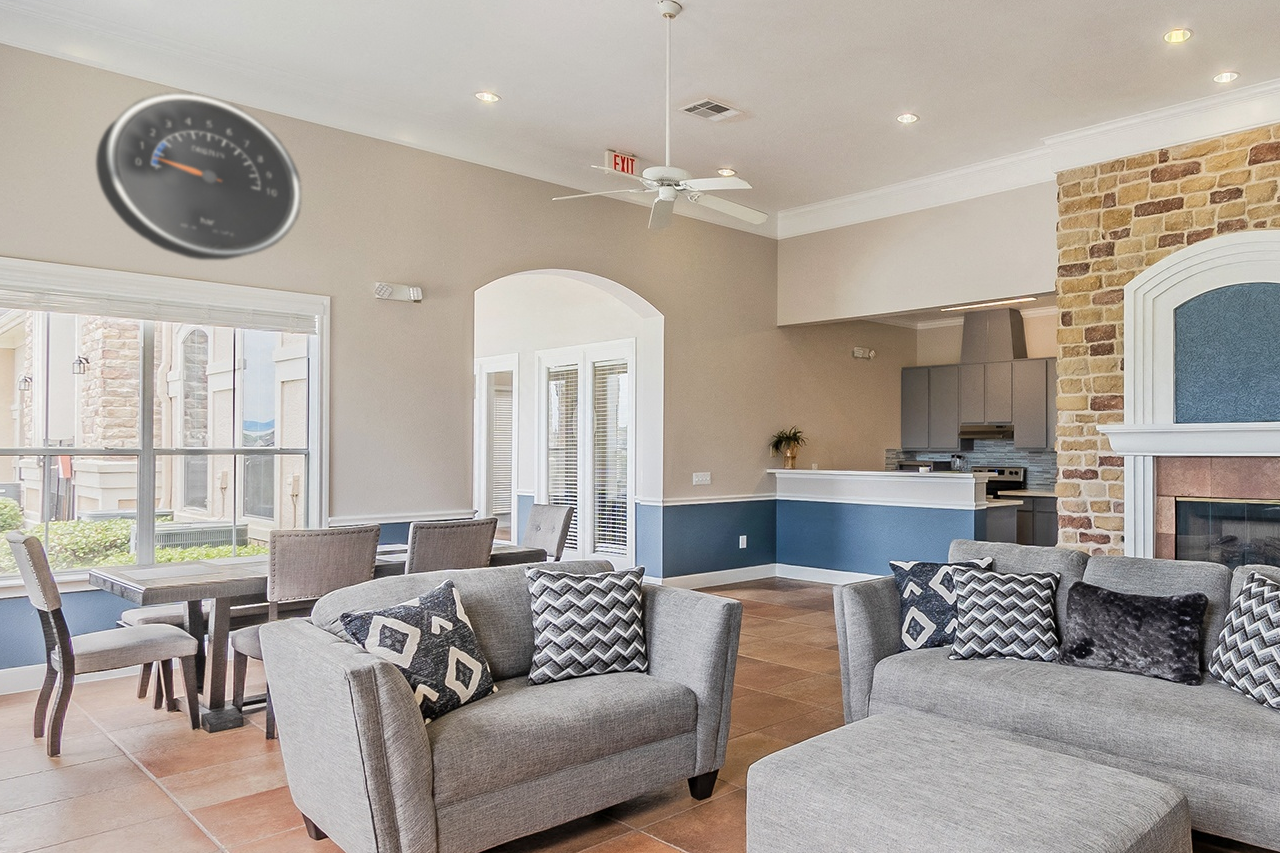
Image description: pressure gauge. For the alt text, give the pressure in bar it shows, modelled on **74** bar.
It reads **0.5** bar
